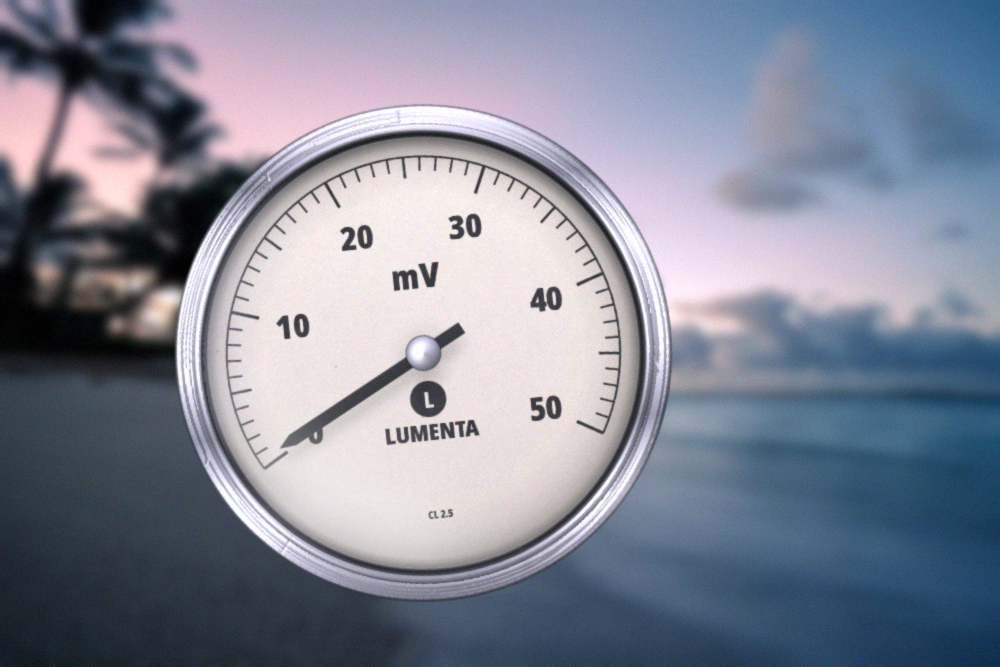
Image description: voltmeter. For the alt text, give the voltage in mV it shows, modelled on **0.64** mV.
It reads **0.5** mV
